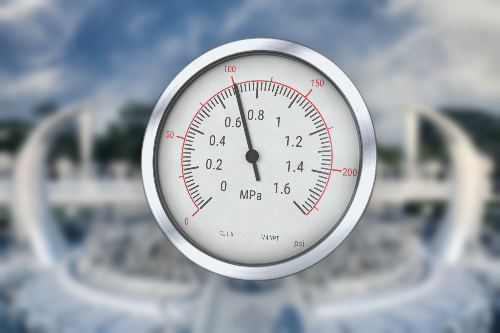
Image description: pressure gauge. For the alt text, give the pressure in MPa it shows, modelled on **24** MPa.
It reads **0.7** MPa
